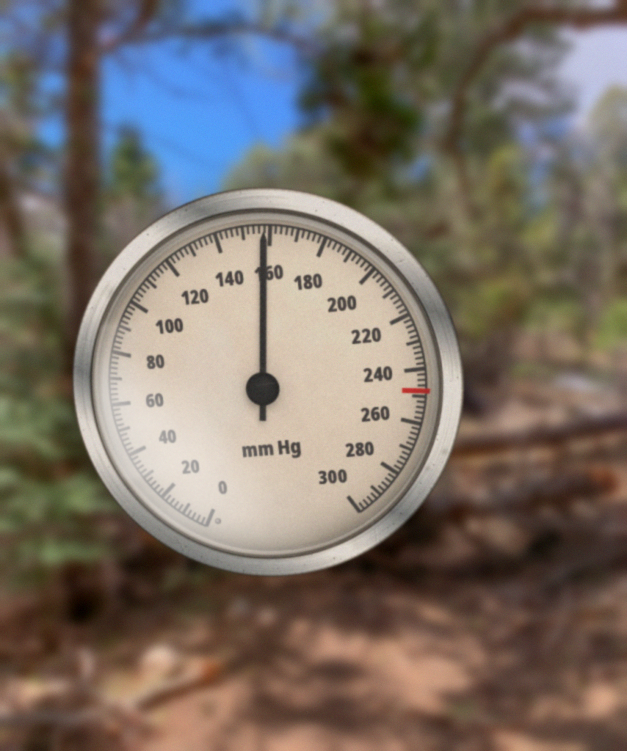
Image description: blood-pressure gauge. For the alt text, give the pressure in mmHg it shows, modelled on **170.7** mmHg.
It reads **158** mmHg
